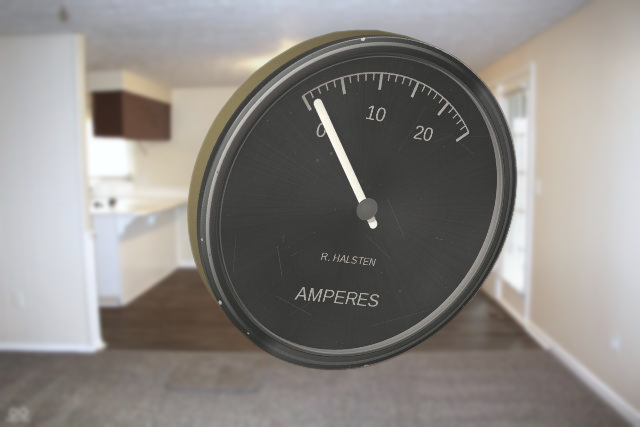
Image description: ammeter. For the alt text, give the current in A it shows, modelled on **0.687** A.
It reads **1** A
